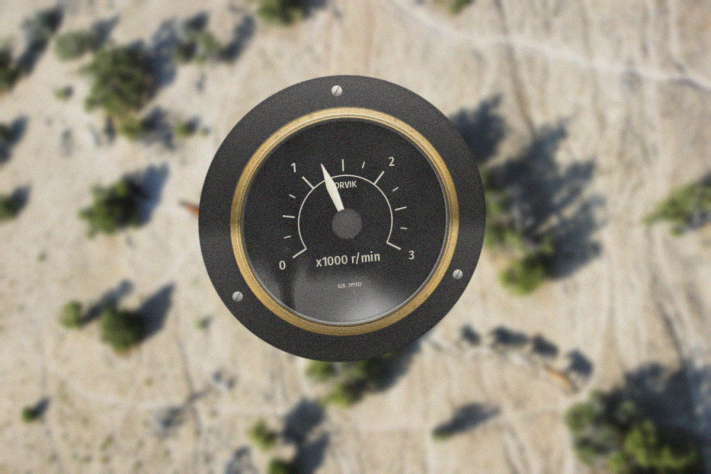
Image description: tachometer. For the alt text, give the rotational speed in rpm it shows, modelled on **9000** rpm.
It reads **1250** rpm
